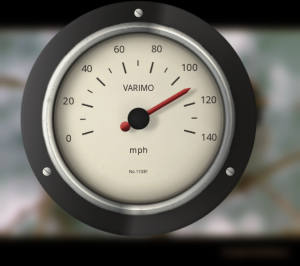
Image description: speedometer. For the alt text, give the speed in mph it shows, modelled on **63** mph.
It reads **110** mph
